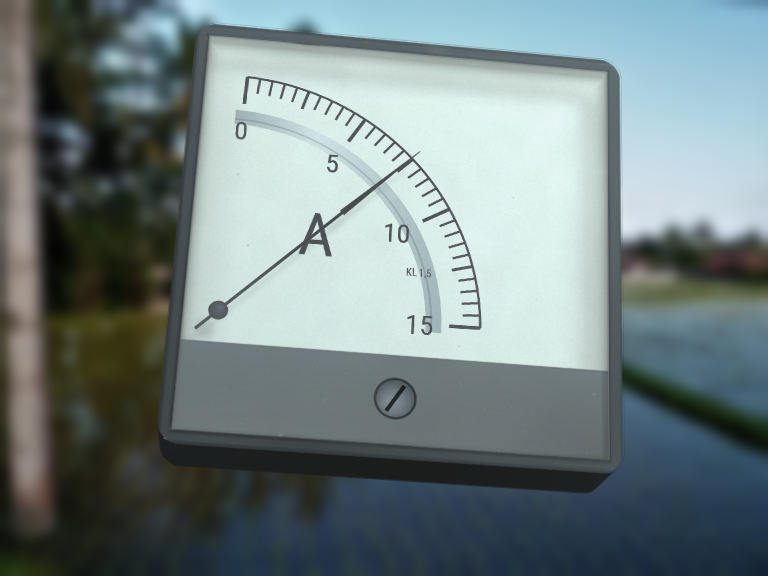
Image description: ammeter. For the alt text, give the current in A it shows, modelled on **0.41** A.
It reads **7.5** A
